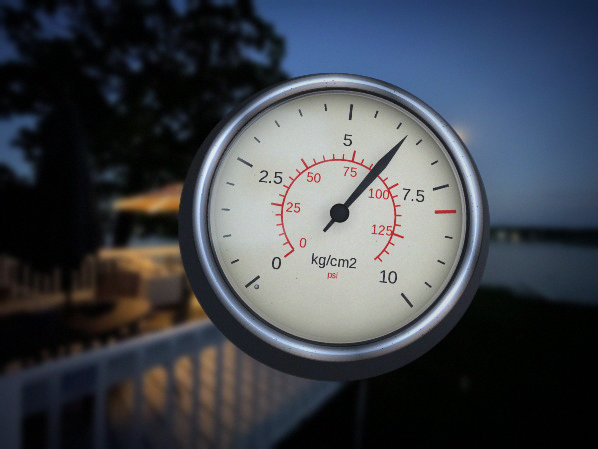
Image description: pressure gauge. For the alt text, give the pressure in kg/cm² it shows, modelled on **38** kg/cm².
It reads **6.25** kg/cm²
